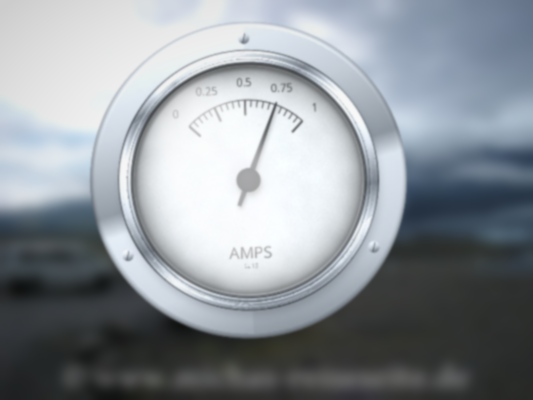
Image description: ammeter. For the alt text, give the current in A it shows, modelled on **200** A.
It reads **0.75** A
